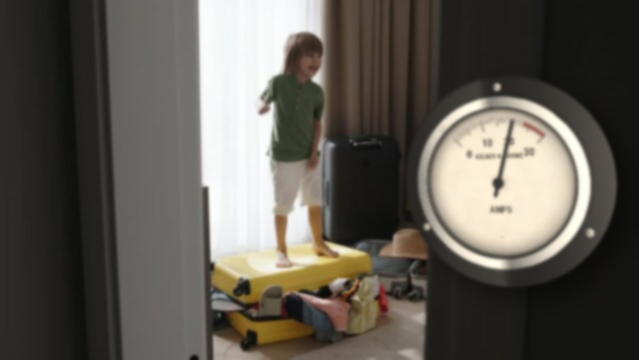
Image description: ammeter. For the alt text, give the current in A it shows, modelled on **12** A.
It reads **20** A
